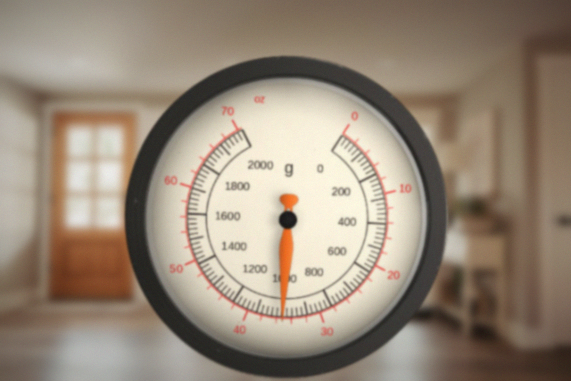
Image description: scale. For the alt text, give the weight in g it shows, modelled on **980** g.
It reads **1000** g
